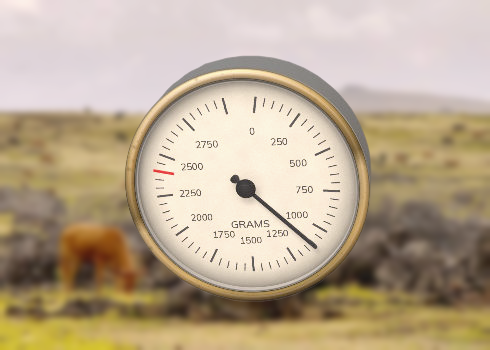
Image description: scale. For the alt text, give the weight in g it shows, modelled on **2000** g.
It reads **1100** g
